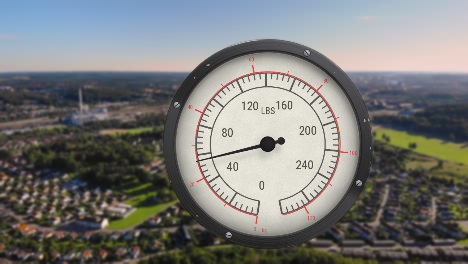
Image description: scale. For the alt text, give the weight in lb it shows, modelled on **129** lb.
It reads **56** lb
